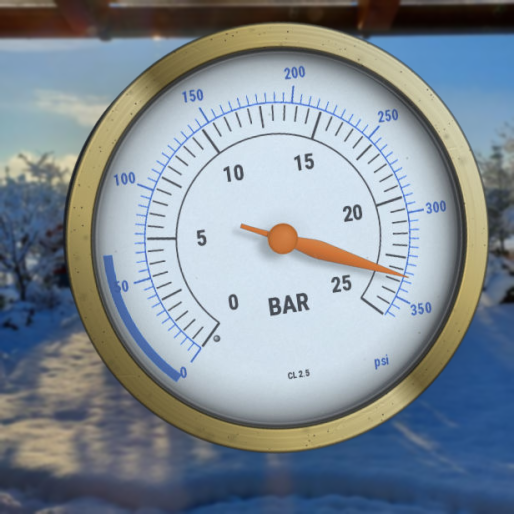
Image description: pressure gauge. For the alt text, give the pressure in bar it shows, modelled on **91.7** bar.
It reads **23.25** bar
